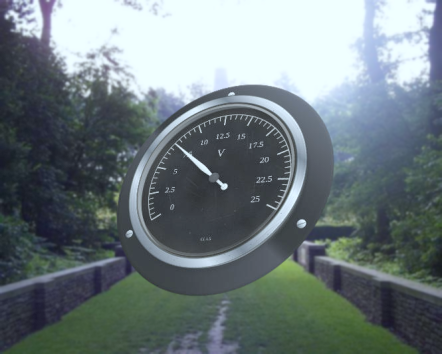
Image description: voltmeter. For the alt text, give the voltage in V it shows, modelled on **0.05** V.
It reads **7.5** V
